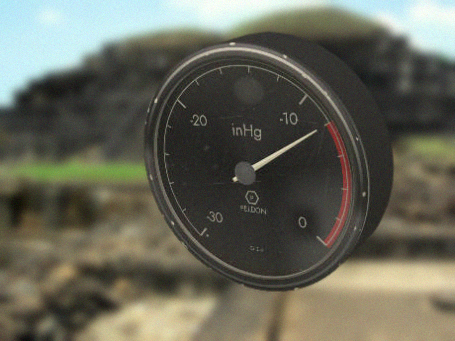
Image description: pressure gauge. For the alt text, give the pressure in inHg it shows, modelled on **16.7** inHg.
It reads **-8** inHg
